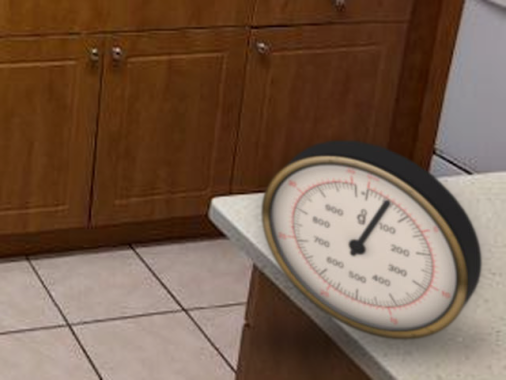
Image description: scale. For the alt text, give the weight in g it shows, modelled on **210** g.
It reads **50** g
